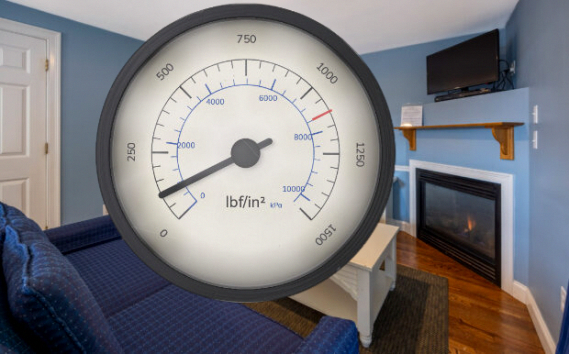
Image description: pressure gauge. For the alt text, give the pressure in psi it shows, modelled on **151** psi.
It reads **100** psi
